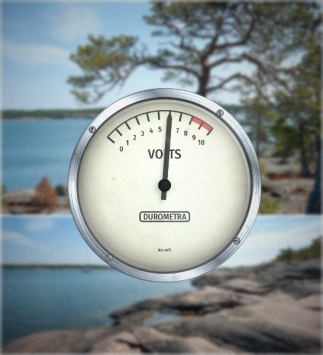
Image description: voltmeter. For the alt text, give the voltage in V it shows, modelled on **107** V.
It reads **6** V
